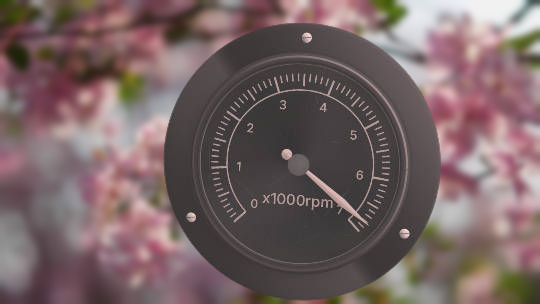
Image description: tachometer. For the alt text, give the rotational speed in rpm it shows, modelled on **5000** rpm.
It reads **6800** rpm
